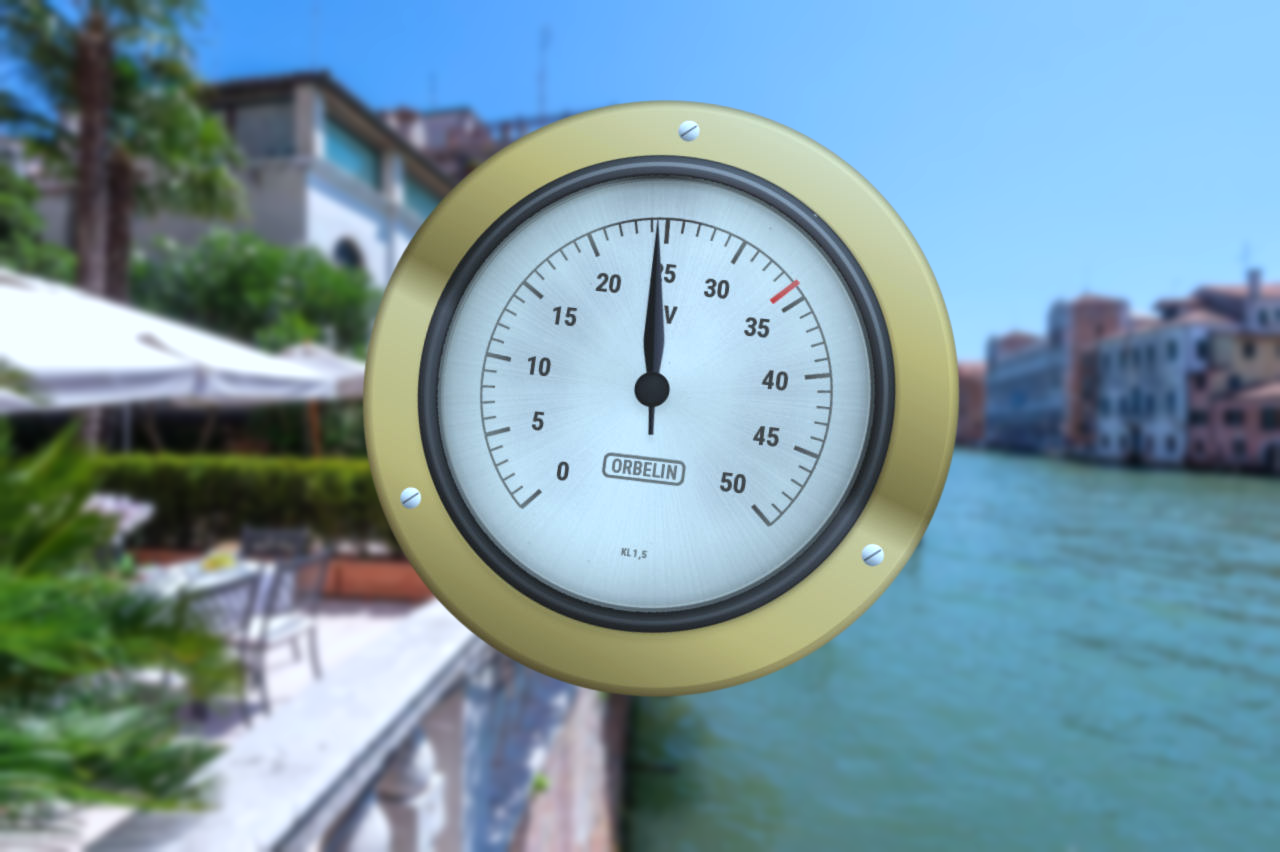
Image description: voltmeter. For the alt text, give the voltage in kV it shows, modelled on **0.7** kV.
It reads **24.5** kV
